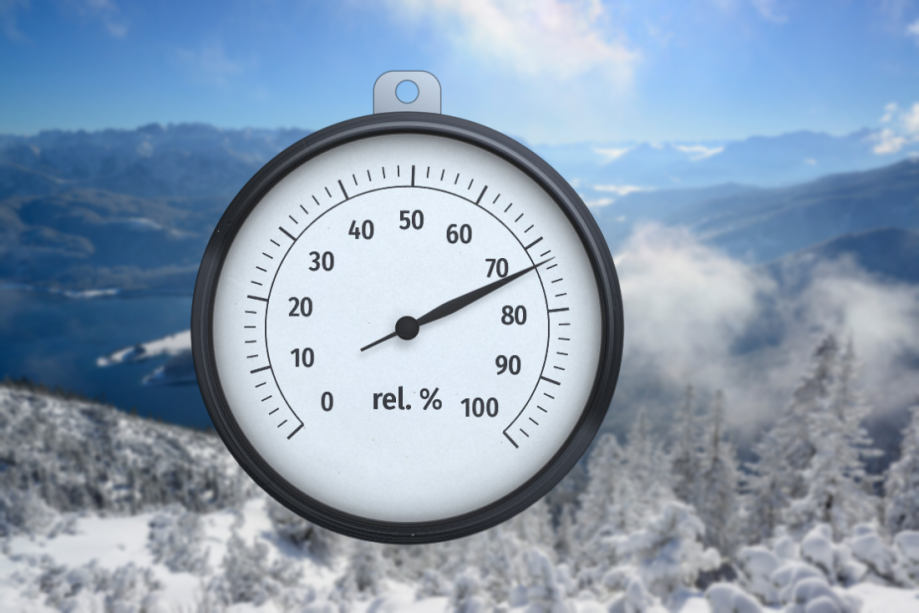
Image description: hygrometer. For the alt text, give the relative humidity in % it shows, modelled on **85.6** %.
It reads **73** %
